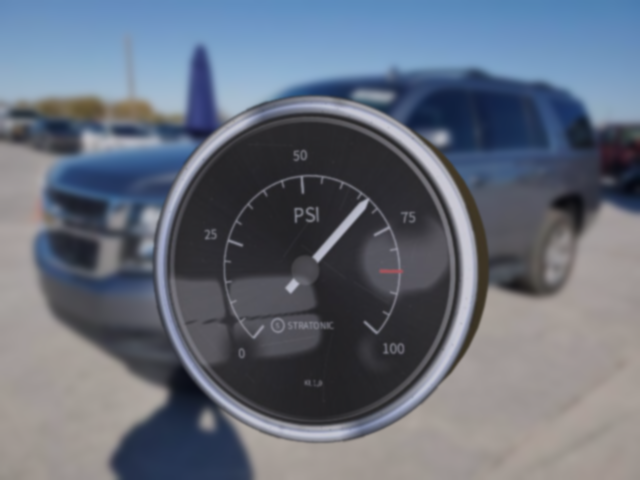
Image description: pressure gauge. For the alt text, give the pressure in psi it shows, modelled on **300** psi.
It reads **67.5** psi
